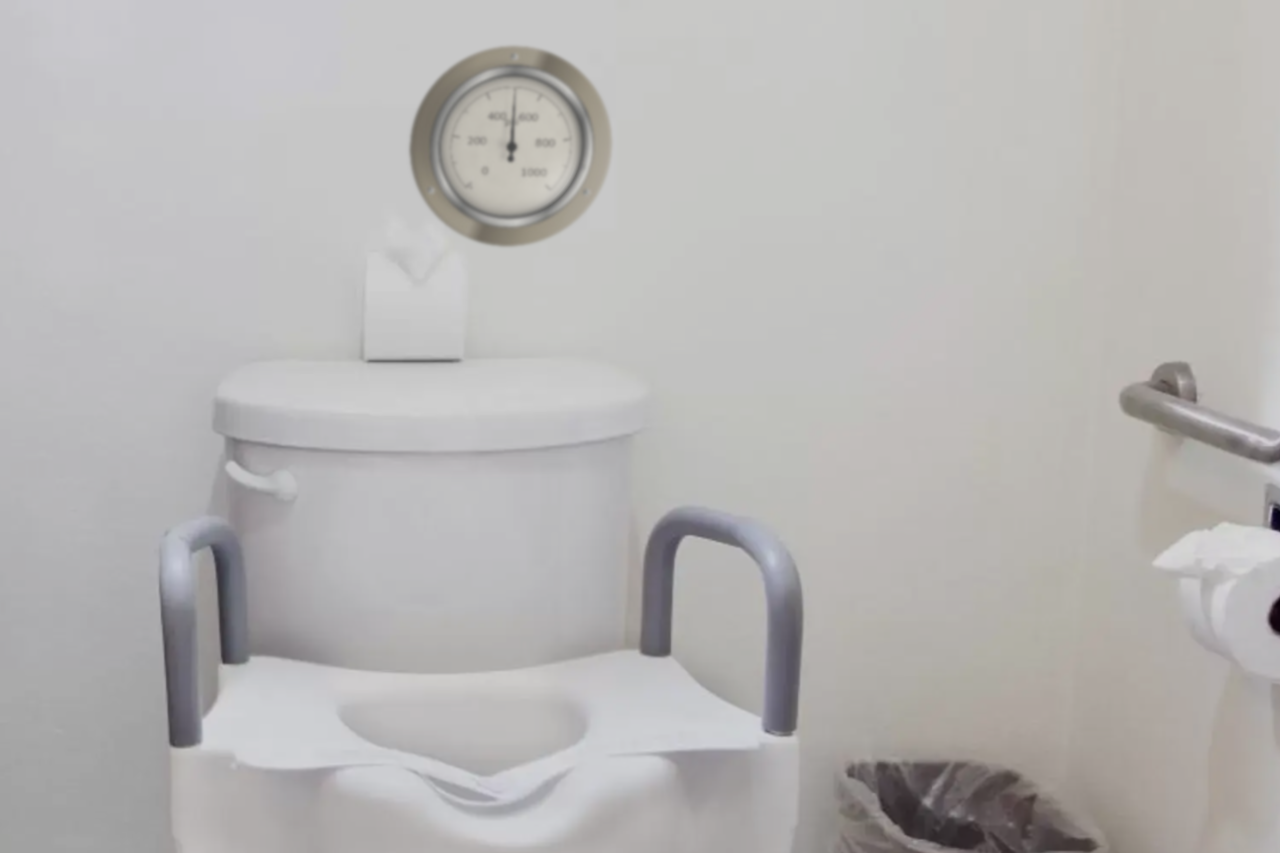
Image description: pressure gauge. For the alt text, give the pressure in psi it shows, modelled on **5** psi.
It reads **500** psi
